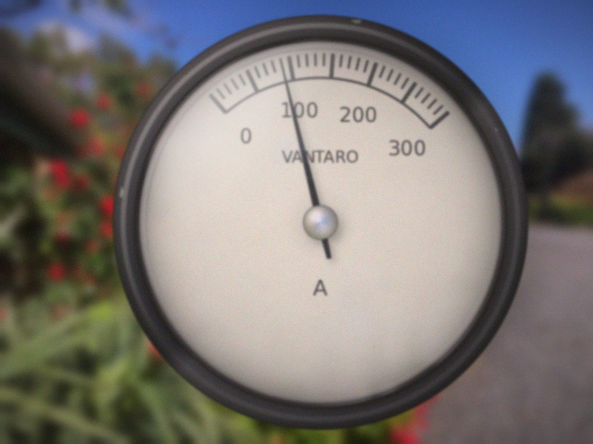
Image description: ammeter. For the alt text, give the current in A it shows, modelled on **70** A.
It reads **90** A
